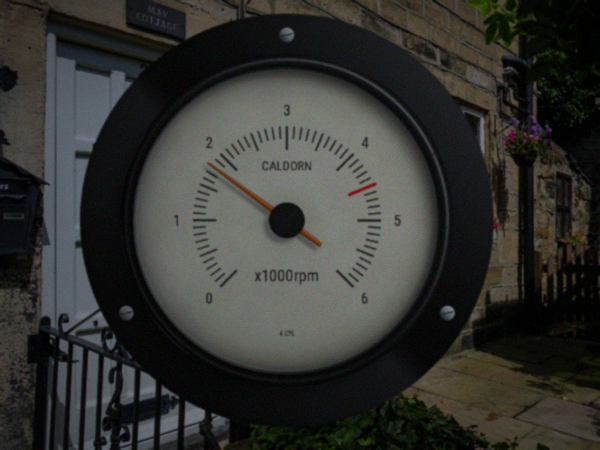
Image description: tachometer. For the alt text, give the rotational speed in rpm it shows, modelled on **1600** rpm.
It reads **1800** rpm
